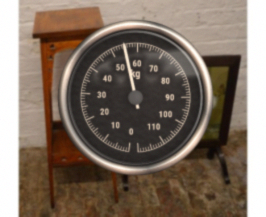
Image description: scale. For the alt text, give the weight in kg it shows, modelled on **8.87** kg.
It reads **55** kg
